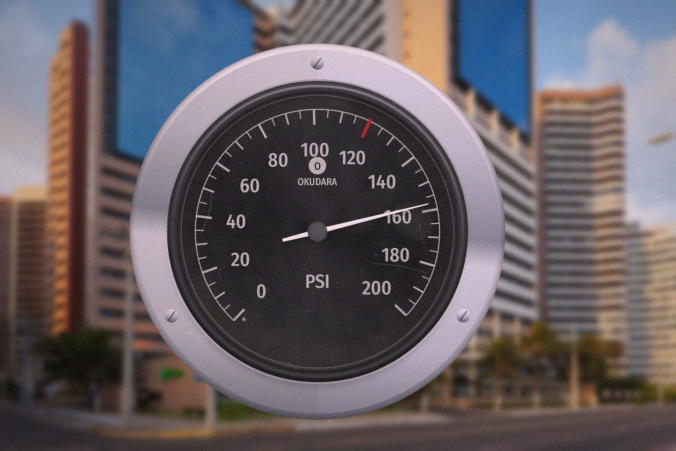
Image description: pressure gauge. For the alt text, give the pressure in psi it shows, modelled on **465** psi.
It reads **157.5** psi
